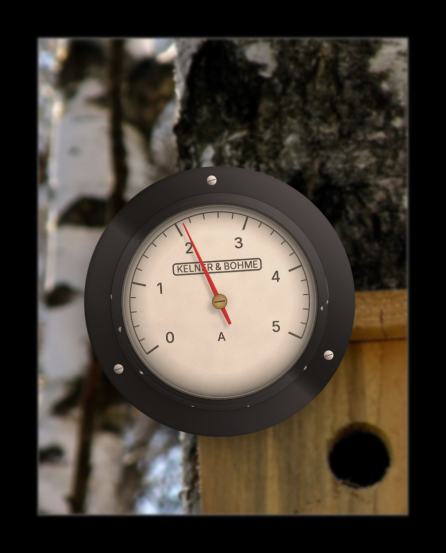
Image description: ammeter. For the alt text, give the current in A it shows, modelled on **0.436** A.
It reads **2.1** A
